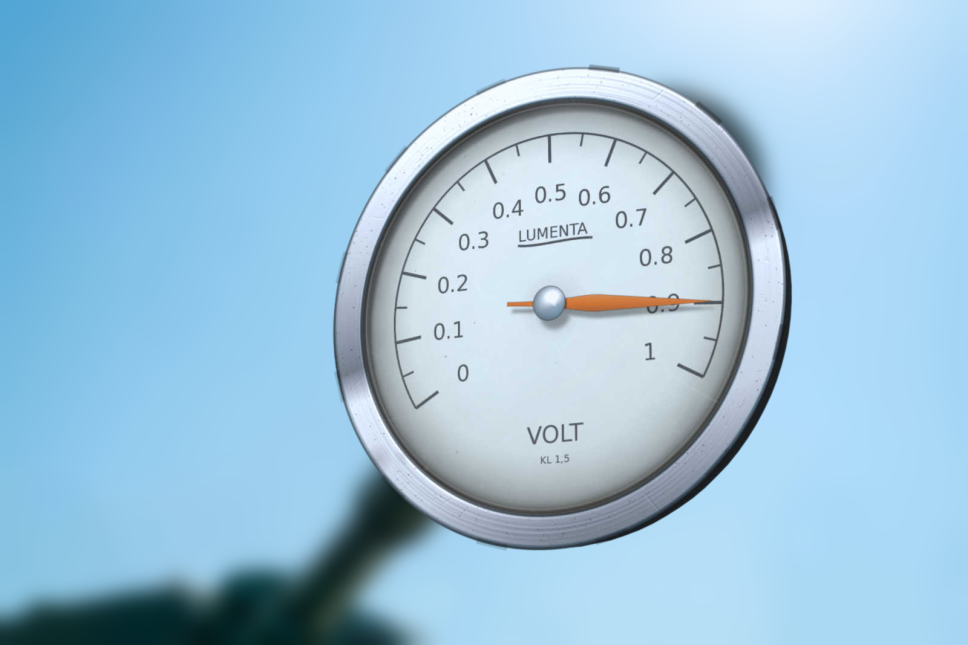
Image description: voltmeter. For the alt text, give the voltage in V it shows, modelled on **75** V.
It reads **0.9** V
